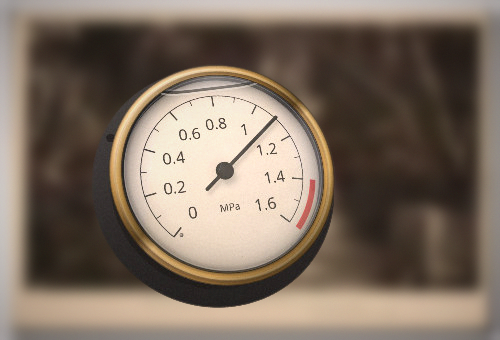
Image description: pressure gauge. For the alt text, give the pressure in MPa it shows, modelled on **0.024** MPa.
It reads **1.1** MPa
